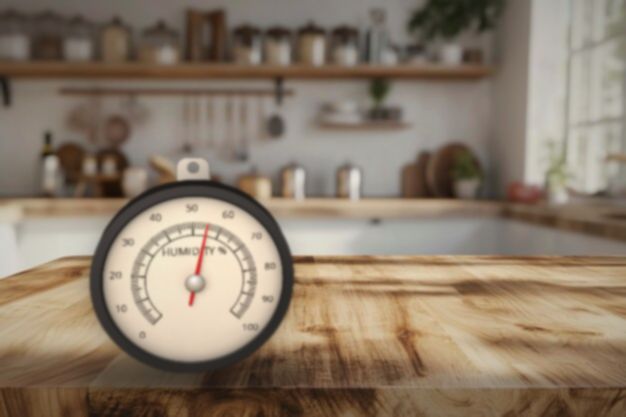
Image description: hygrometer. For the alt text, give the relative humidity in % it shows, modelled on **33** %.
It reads **55** %
